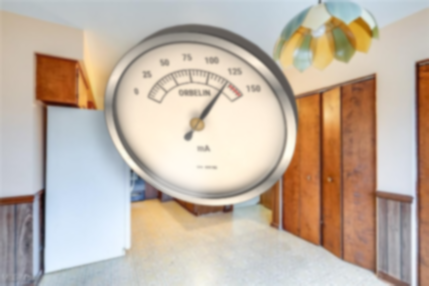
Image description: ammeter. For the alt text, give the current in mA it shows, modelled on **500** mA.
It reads **125** mA
